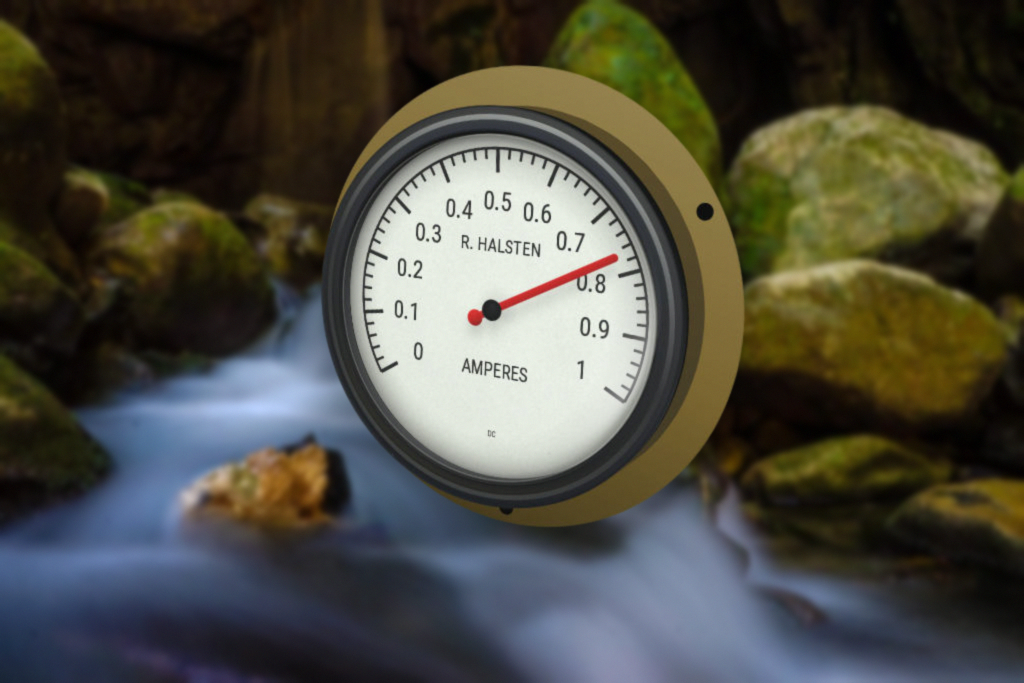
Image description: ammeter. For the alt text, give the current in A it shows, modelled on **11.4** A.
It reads **0.77** A
